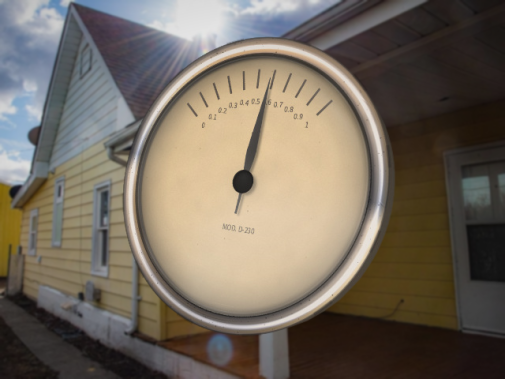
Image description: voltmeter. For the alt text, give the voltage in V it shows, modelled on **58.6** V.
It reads **0.6** V
